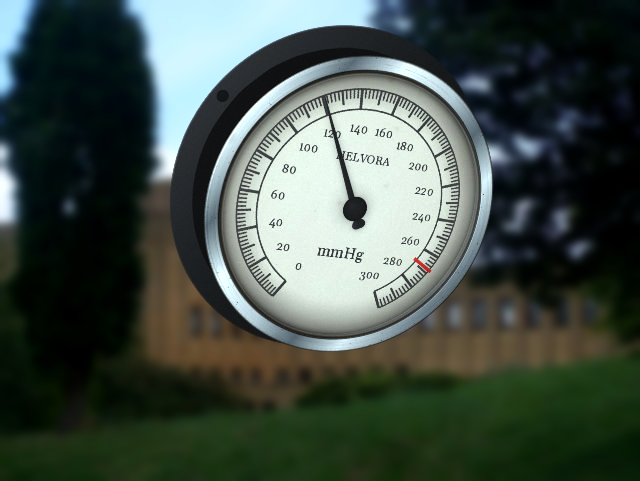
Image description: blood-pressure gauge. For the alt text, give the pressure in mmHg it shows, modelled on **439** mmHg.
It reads **120** mmHg
